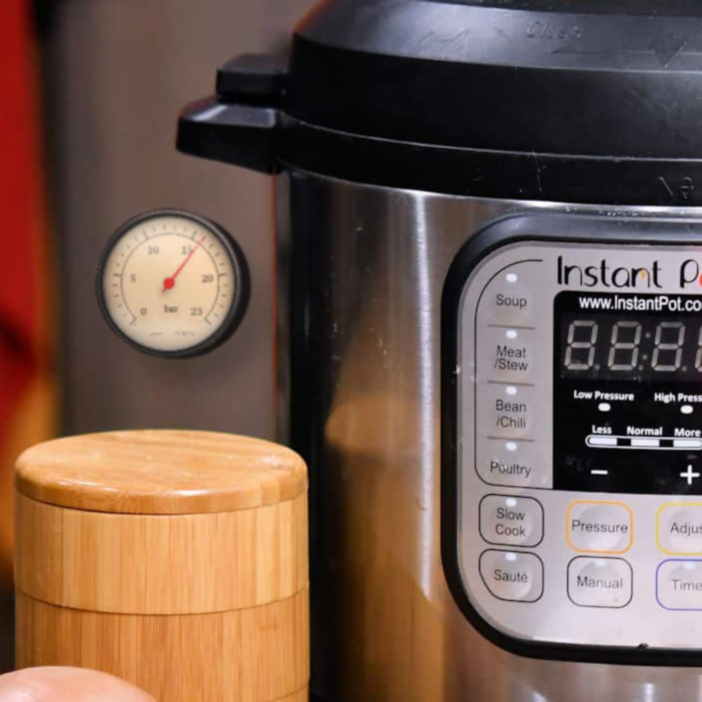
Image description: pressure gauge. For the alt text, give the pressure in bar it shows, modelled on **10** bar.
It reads **16** bar
